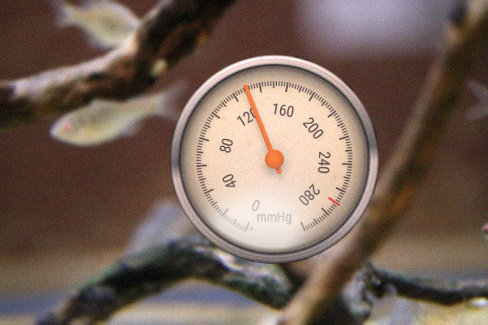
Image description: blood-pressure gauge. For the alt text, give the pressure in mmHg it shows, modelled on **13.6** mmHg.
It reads **130** mmHg
